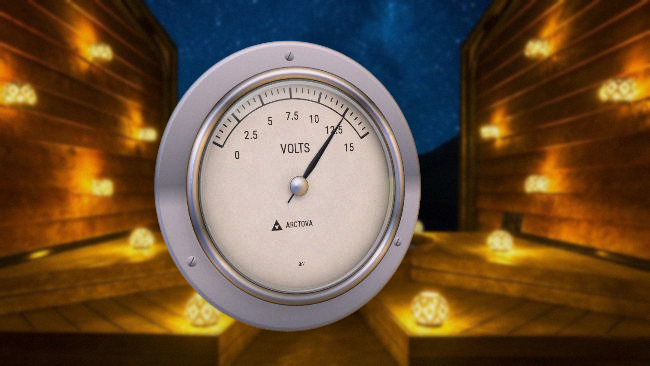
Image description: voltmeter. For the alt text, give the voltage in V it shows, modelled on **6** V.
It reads **12.5** V
